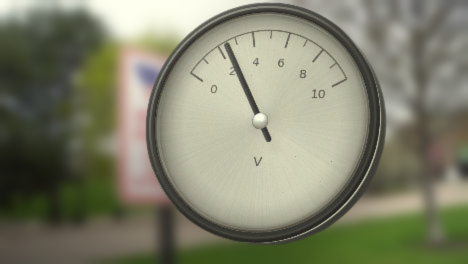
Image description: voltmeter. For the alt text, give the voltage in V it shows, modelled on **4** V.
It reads **2.5** V
